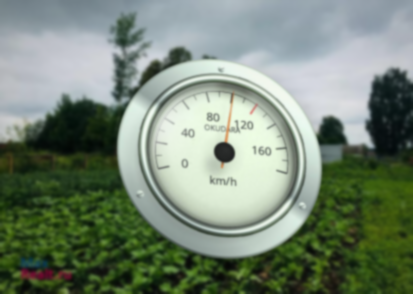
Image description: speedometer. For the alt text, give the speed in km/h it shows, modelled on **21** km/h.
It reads **100** km/h
